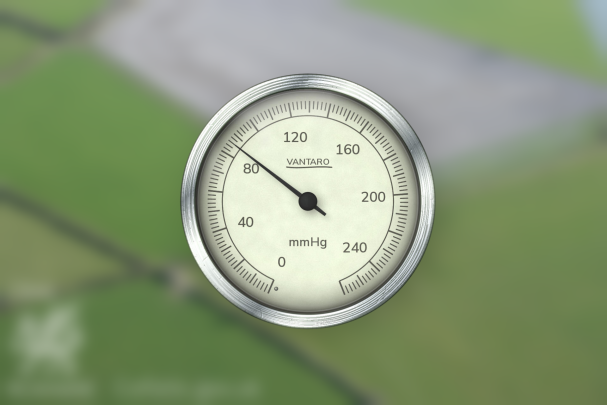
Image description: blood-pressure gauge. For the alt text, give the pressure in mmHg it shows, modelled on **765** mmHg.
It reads **86** mmHg
